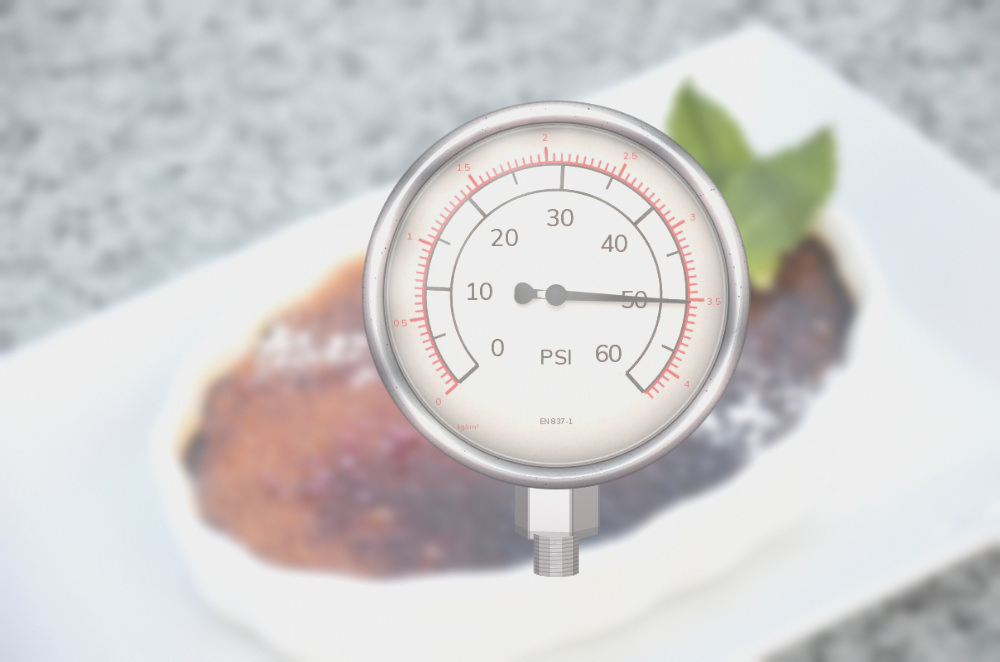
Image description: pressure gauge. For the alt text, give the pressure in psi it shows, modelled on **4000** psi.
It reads **50** psi
